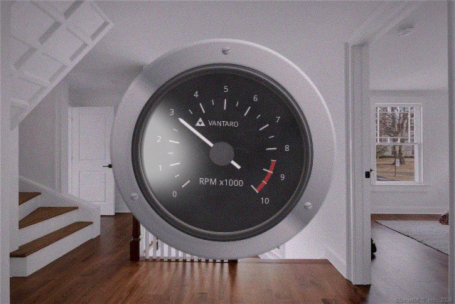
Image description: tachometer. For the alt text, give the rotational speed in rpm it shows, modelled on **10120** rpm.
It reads **3000** rpm
